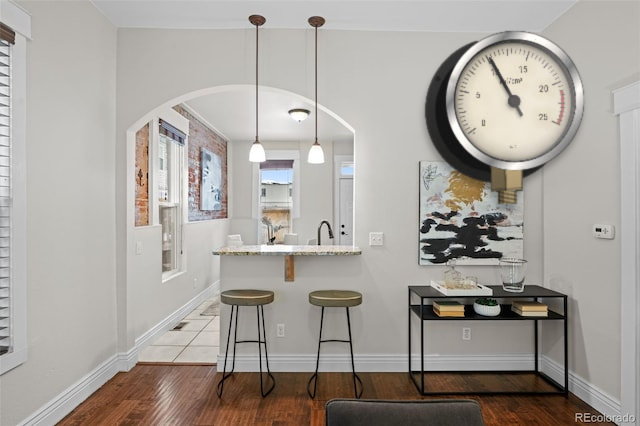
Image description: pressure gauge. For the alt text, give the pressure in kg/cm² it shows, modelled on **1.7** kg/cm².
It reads **10** kg/cm²
